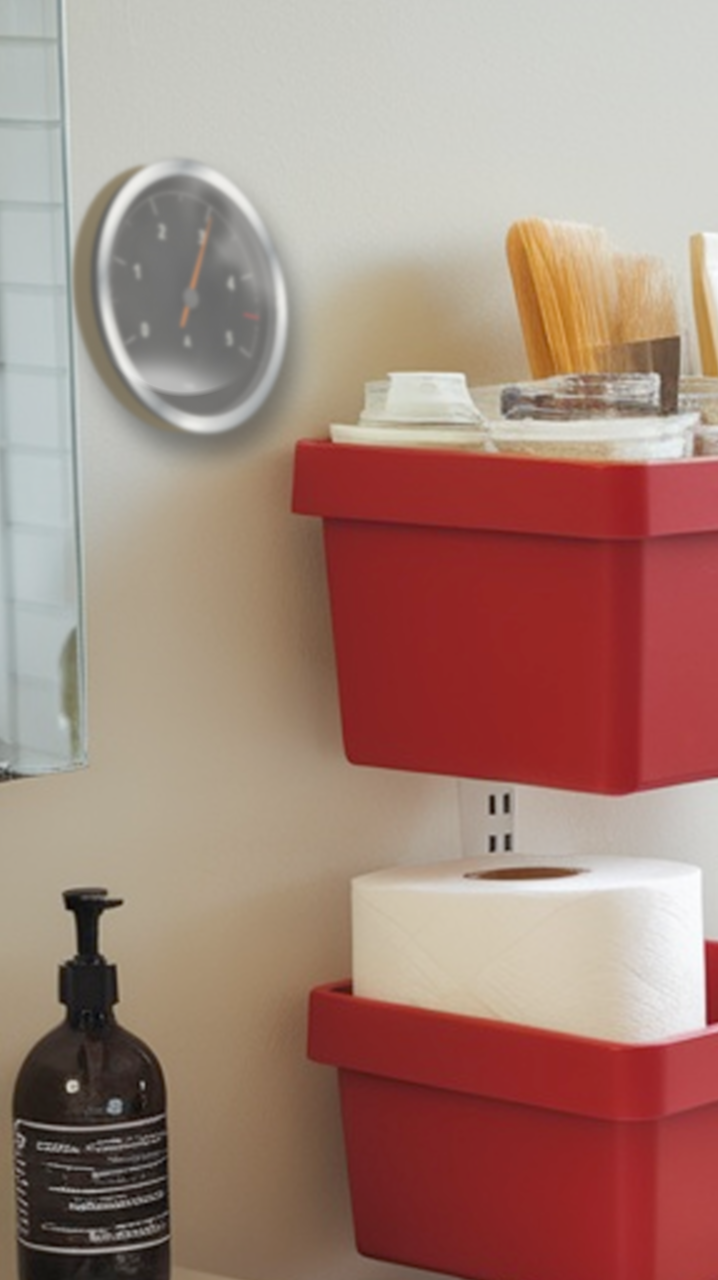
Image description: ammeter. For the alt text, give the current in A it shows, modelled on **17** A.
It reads **3** A
